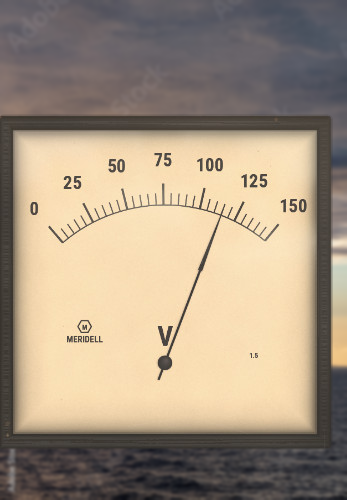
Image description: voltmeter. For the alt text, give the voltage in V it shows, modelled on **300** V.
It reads **115** V
